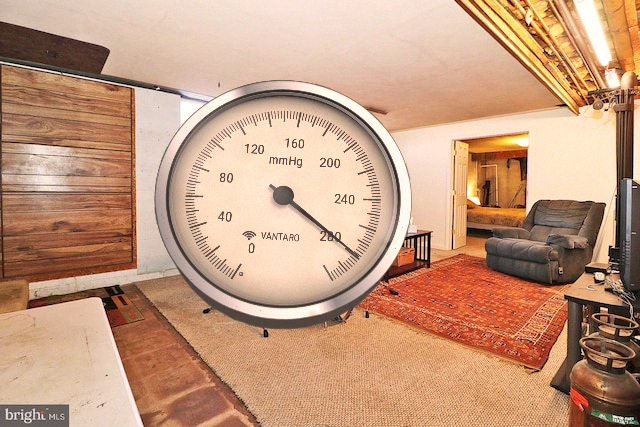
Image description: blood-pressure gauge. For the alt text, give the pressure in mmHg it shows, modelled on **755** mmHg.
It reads **280** mmHg
